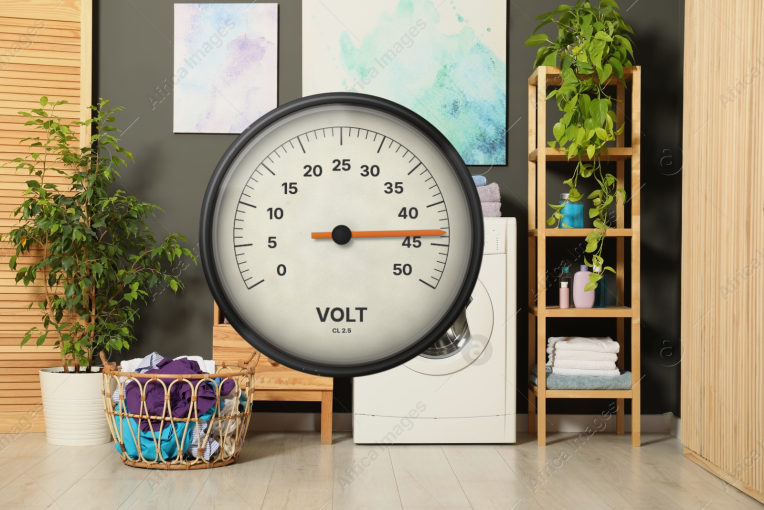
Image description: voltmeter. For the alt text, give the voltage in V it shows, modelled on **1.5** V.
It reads **43.5** V
